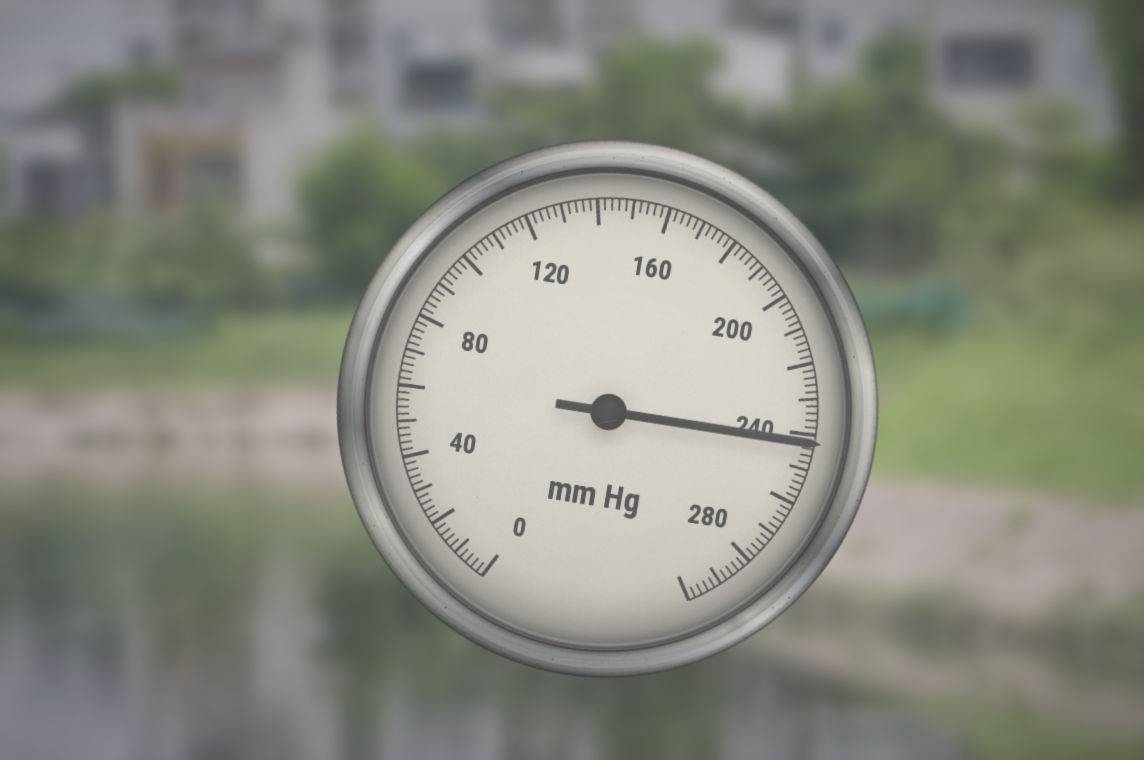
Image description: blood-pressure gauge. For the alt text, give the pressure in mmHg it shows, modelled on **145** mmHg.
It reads **242** mmHg
